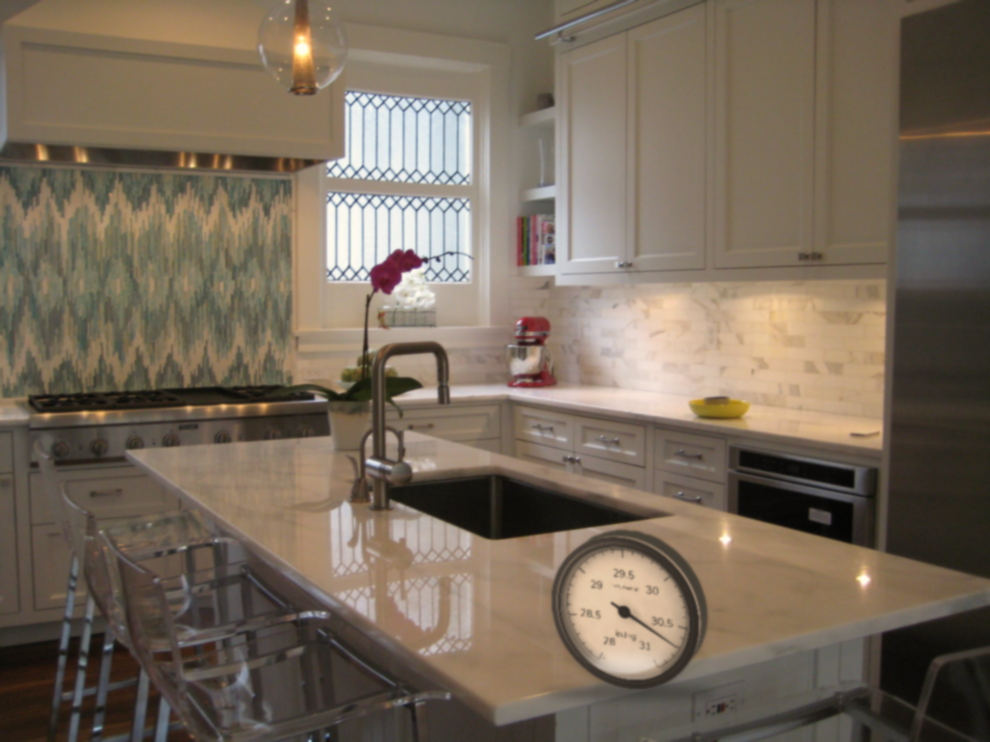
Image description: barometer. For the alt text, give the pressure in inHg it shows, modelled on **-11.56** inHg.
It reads **30.7** inHg
